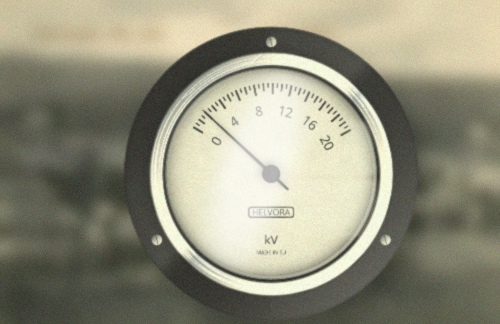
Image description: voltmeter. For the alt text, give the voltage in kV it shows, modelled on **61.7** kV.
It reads **2** kV
